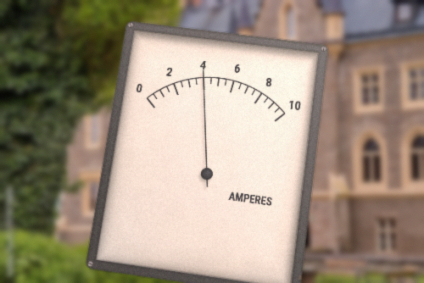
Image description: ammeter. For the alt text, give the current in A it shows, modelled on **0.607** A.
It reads **4** A
